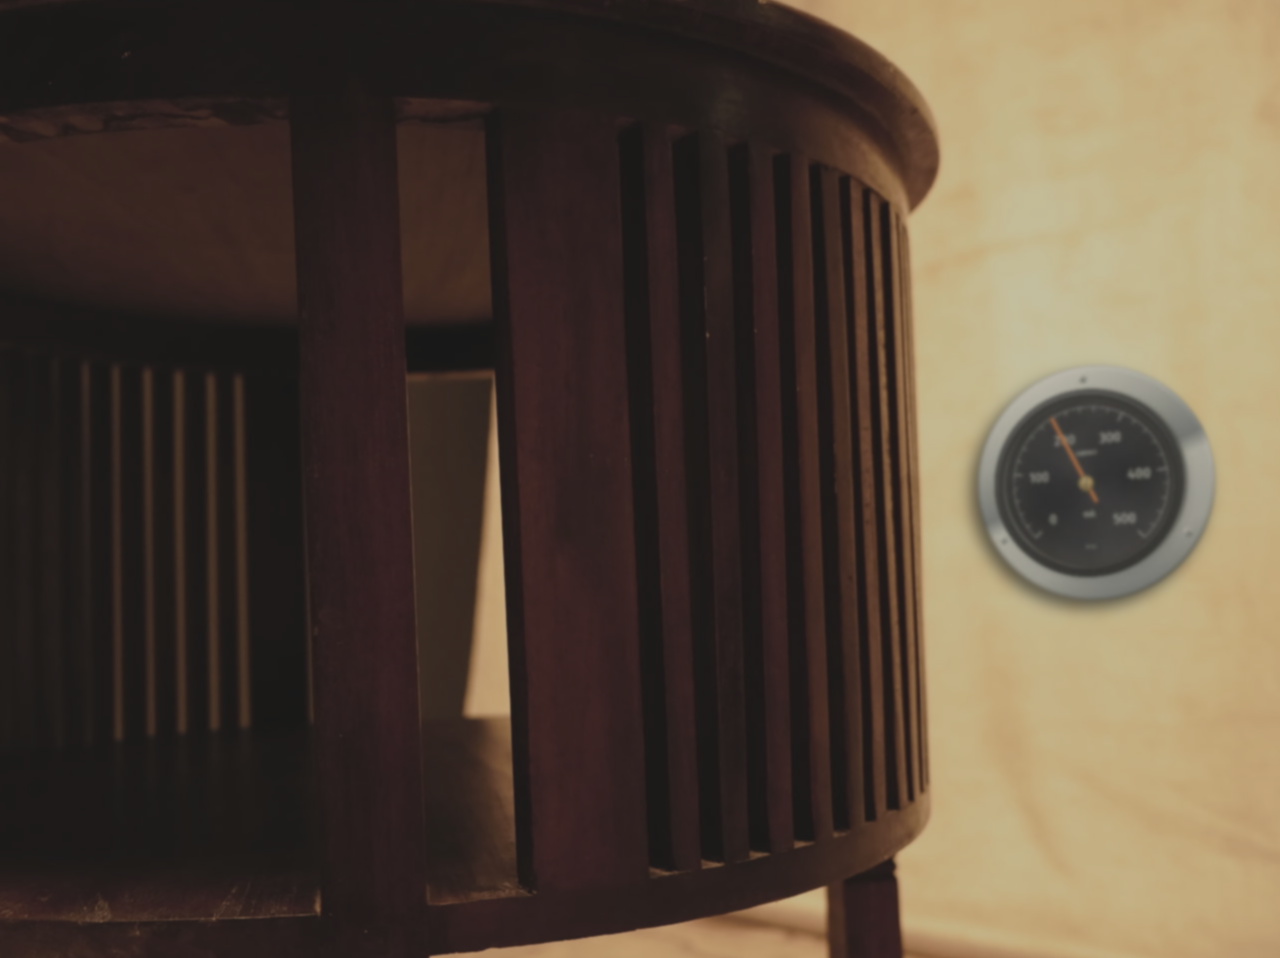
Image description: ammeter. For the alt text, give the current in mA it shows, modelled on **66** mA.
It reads **200** mA
